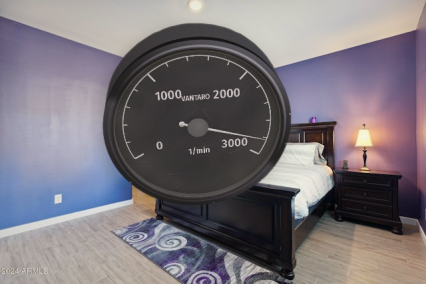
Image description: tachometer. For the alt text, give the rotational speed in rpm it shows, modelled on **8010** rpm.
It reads **2800** rpm
